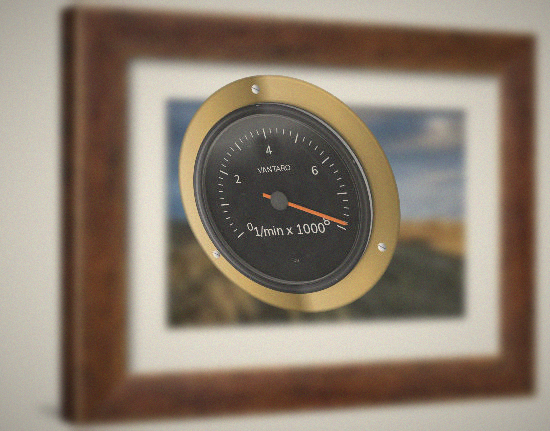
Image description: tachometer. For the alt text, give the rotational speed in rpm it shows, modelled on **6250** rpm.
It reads **7800** rpm
